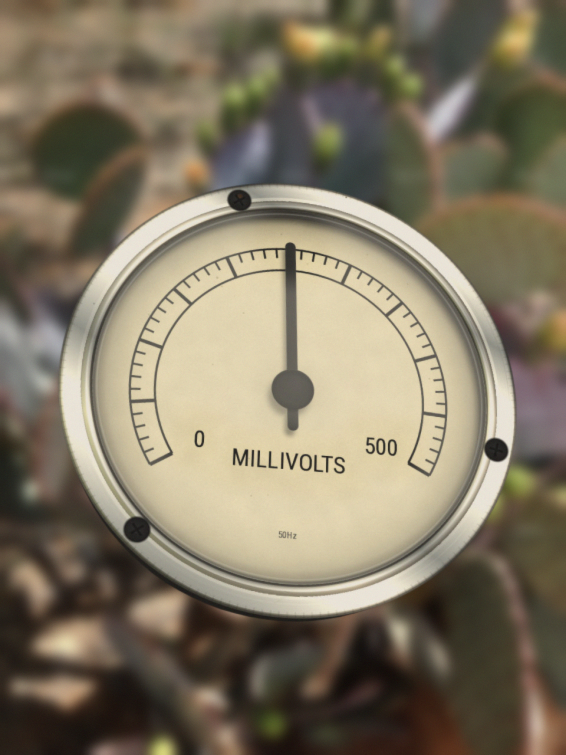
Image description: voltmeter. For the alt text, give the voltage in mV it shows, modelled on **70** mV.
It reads **250** mV
